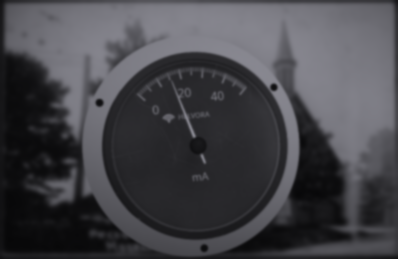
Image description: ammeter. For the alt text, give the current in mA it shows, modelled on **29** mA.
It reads **15** mA
